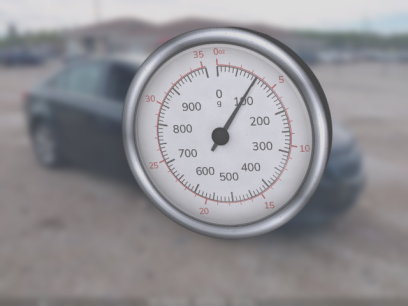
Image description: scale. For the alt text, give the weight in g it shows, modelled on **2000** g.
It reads **100** g
